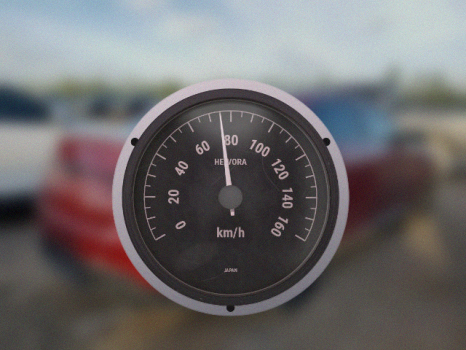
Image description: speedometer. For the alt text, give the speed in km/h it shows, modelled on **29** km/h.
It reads **75** km/h
